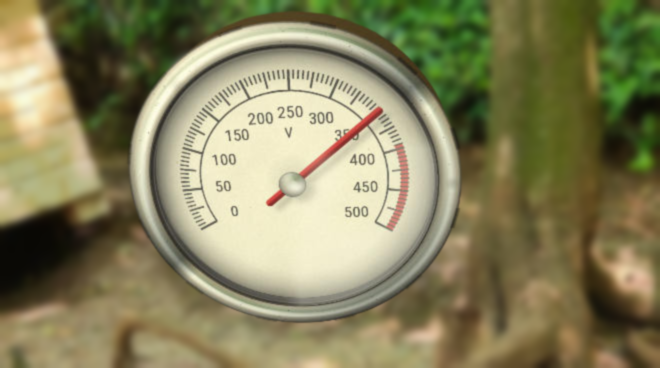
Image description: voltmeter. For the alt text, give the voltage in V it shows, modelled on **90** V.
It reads **350** V
